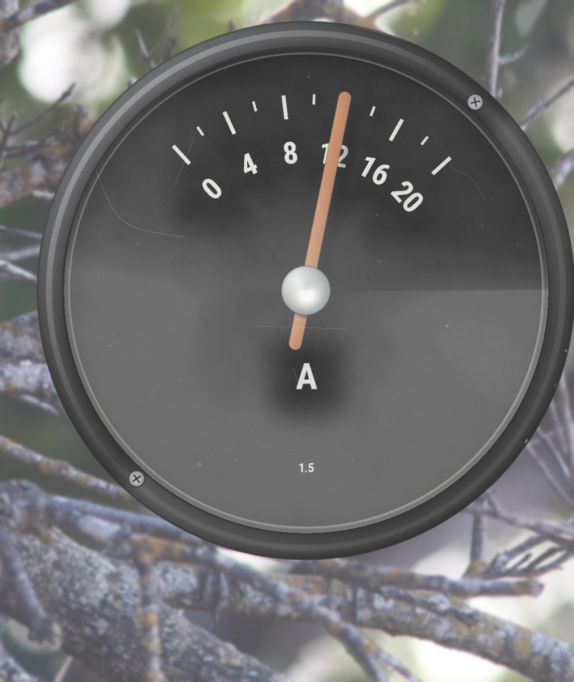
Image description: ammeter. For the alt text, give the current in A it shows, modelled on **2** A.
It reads **12** A
